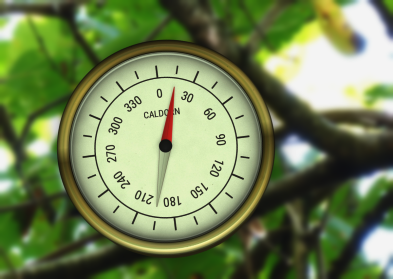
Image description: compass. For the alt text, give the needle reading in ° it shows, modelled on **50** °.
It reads **15** °
